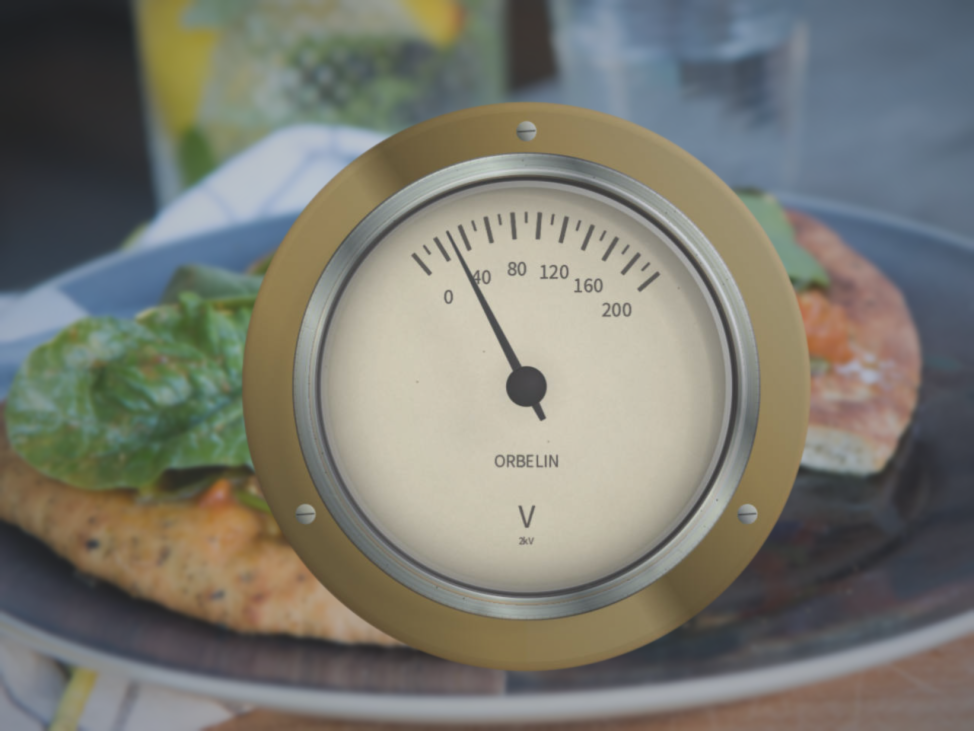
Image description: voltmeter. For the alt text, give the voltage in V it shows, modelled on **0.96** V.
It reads **30** V
